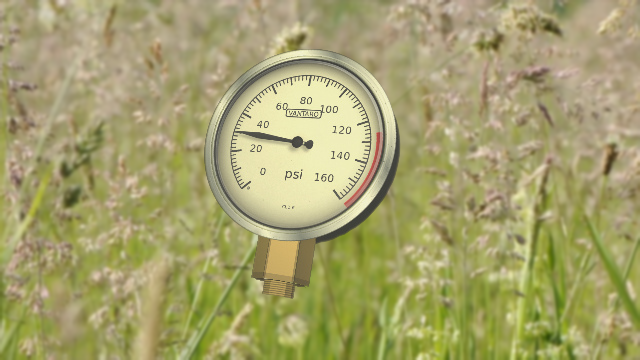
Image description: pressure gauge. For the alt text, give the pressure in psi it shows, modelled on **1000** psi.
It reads **30** psi
